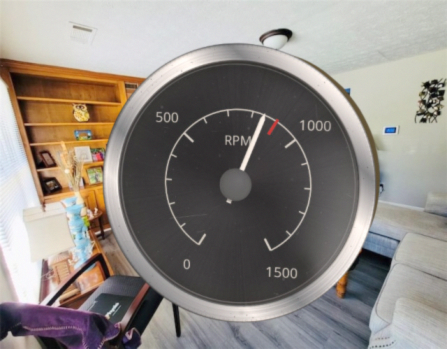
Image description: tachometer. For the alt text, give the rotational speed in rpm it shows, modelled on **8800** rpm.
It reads **850** rpm
